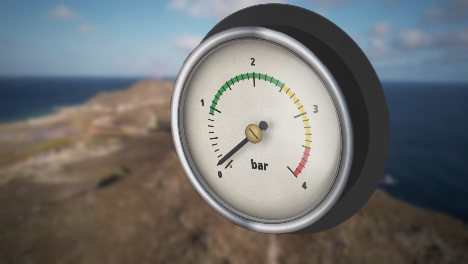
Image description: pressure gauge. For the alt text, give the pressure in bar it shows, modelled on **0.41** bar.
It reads **0.1** bar
